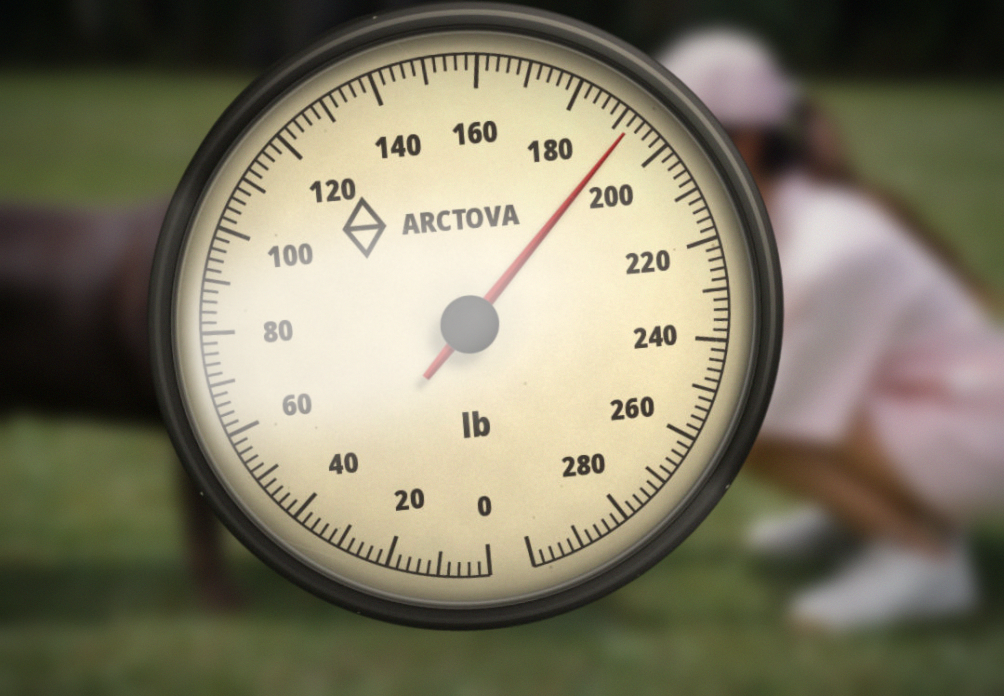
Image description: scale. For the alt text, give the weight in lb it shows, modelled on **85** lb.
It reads **192** lb
